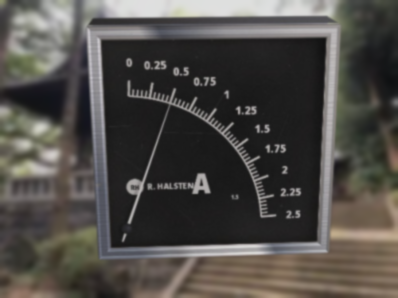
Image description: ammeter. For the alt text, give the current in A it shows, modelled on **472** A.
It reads **0.5** A
